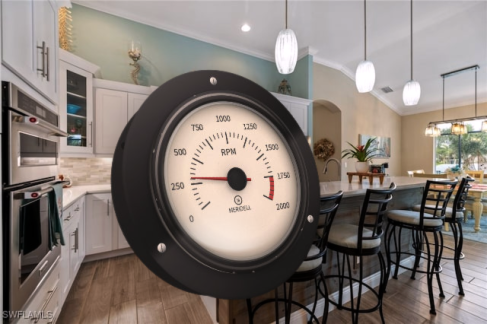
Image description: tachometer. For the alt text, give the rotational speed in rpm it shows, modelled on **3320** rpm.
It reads **300** rpm
